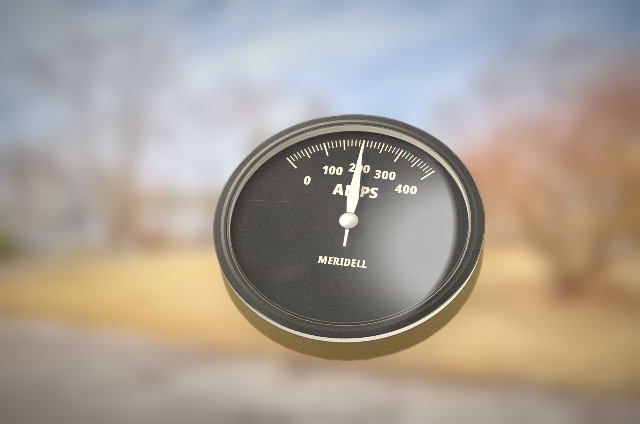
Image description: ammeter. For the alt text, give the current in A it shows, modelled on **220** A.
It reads **200** A
